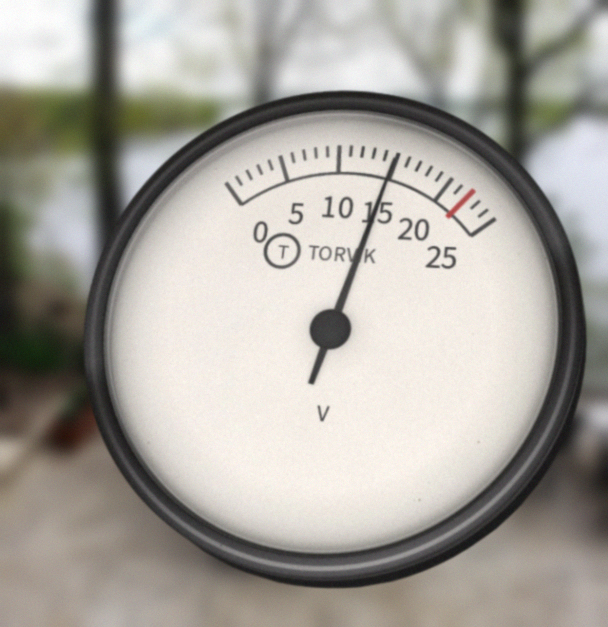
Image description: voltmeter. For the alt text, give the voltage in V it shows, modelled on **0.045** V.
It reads **15** V
